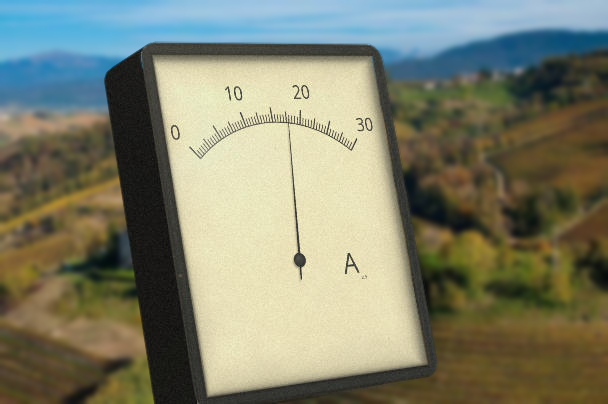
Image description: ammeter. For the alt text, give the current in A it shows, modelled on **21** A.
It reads **17.5** A
